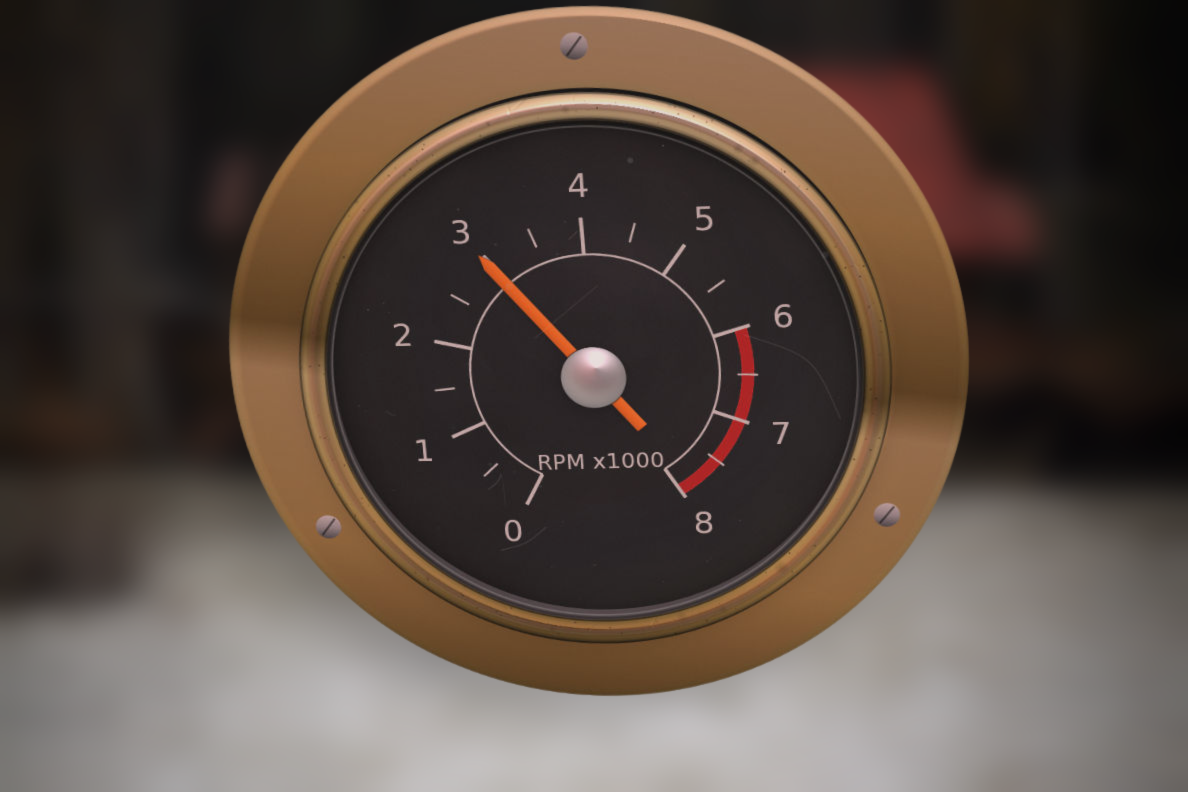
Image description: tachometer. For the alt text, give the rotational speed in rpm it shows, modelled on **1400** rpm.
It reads **3000** rpm
